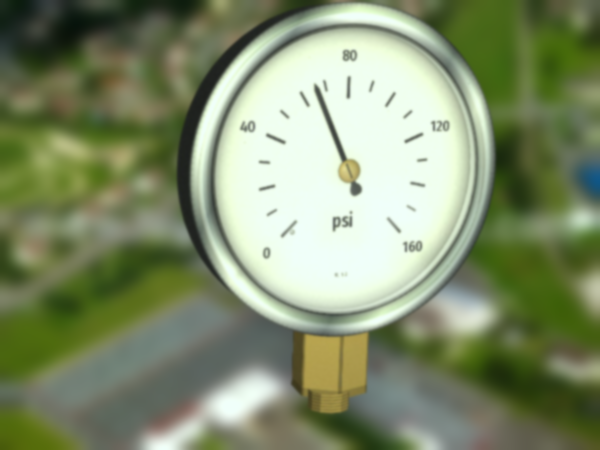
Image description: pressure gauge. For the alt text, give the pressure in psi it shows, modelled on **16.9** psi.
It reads **65** psi
